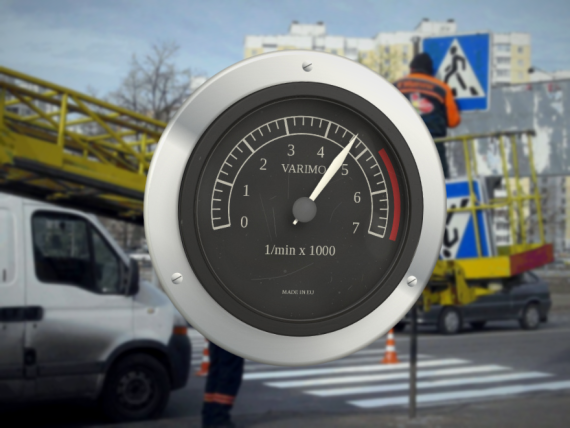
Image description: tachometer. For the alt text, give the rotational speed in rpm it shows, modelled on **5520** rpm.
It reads **4600** rpm
